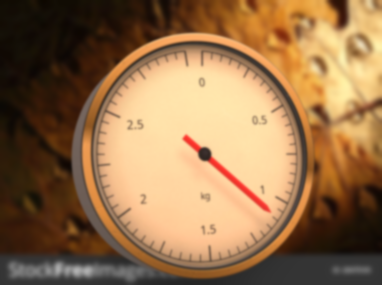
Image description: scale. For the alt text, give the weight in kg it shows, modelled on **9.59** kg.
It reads **1.1** kg
